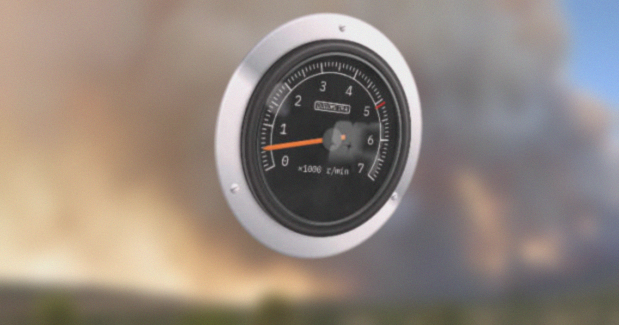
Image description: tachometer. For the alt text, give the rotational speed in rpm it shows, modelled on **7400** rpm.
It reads **500** rpm
